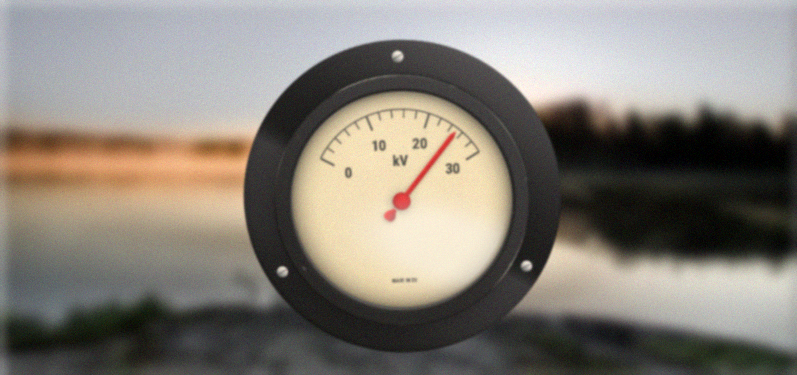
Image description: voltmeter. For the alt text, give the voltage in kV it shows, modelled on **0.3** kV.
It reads **25** kV
